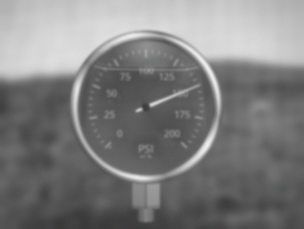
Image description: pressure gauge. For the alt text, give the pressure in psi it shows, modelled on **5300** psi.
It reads **150** psi
